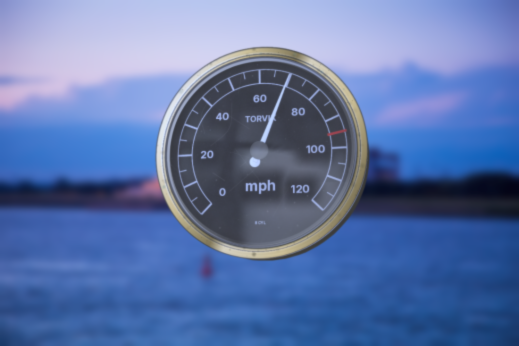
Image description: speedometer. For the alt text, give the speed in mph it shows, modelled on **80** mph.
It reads **70** mph
